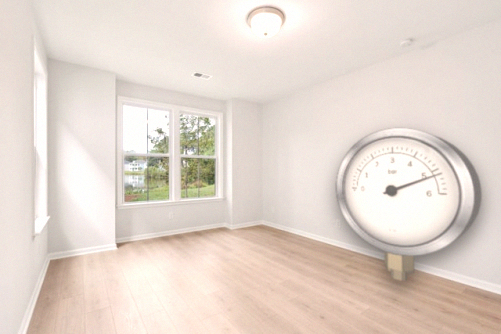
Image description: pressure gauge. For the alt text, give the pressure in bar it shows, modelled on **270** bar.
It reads **5.2** bar
